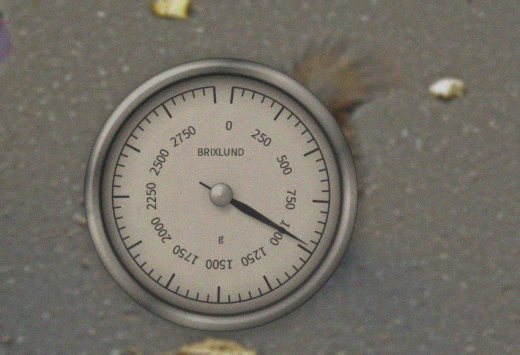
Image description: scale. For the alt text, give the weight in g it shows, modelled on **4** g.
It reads **975** g
